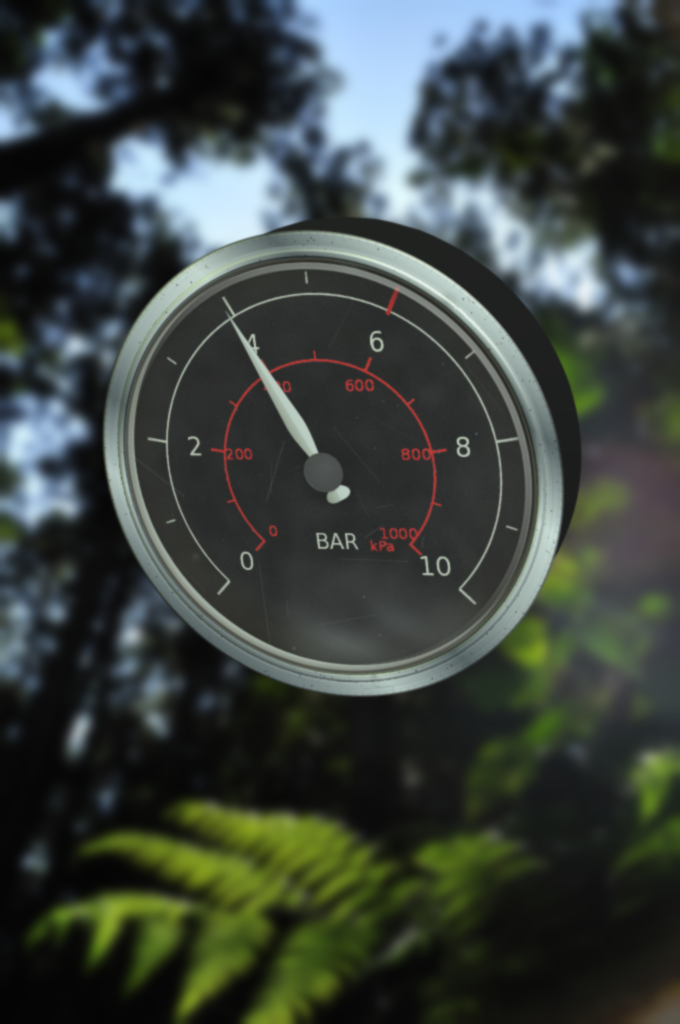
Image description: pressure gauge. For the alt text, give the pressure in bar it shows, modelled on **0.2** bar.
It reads **4** bar
